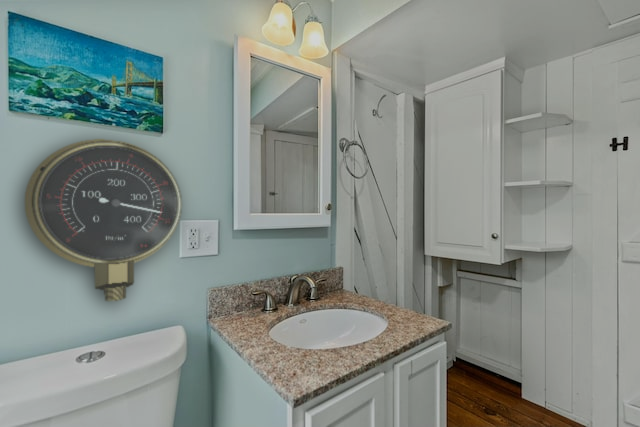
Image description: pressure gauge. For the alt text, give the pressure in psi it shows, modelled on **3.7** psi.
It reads **350** psi
